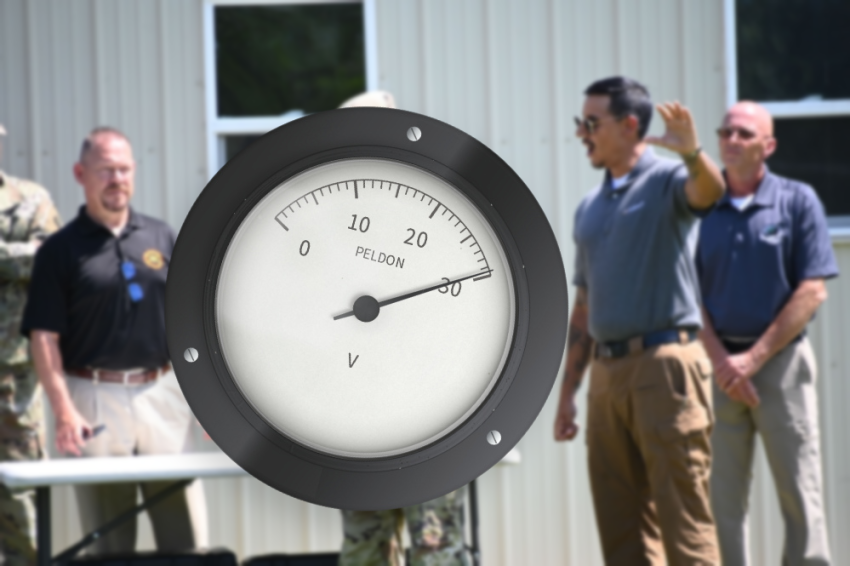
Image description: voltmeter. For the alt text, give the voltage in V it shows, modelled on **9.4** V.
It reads **29.5** V
